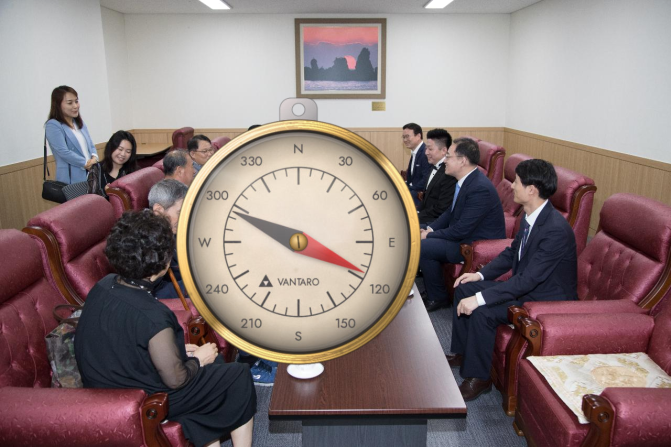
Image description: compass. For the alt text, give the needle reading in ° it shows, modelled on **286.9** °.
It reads **115** °
